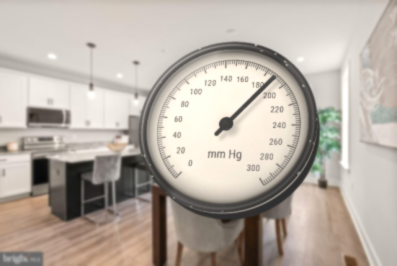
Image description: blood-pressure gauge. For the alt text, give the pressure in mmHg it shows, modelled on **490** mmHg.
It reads **190** mmHg
